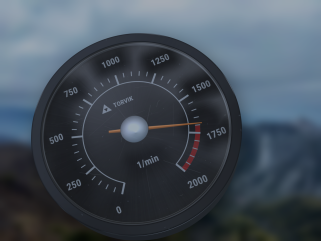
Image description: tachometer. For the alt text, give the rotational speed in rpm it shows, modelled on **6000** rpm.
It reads **1700** rpm
